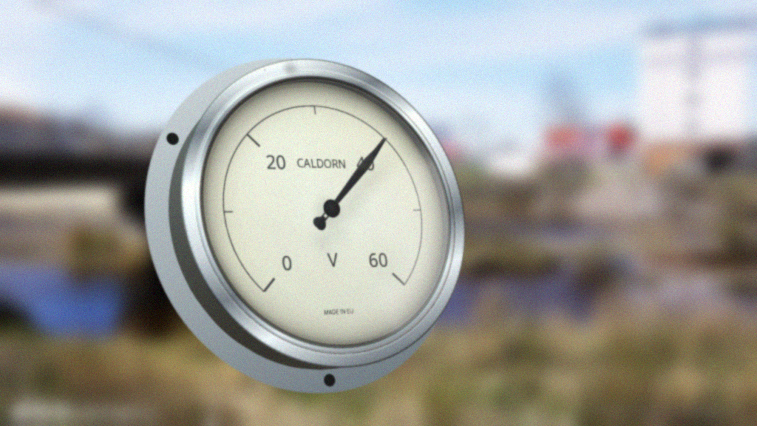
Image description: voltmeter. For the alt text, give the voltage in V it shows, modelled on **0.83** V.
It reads **40** V
